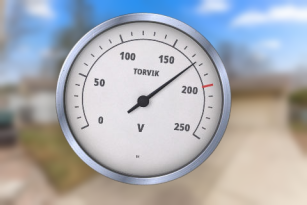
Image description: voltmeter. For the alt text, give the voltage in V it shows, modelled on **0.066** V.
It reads **175** V
